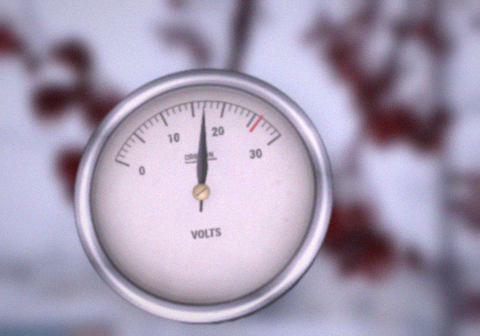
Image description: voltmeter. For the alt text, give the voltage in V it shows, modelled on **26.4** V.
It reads **17** V
